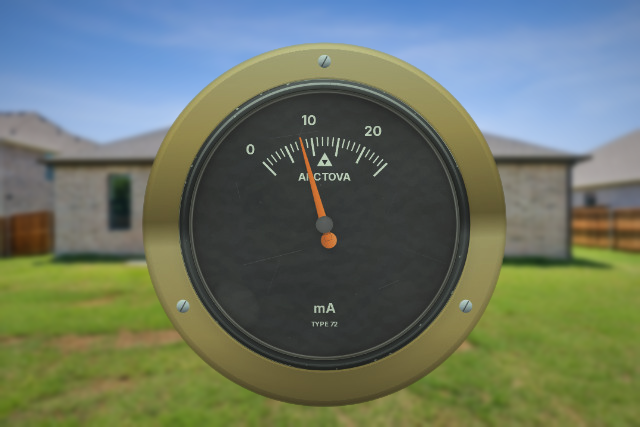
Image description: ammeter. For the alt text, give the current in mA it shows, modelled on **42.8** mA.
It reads **8** mA
